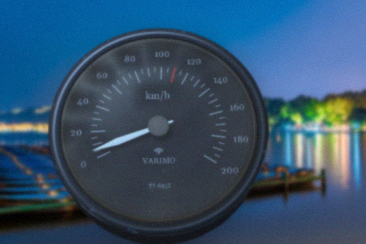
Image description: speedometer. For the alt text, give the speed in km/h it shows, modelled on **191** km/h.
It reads **5** km/h
